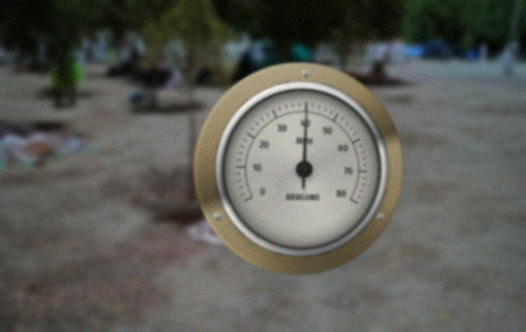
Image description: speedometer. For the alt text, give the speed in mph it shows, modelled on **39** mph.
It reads **40** mph
